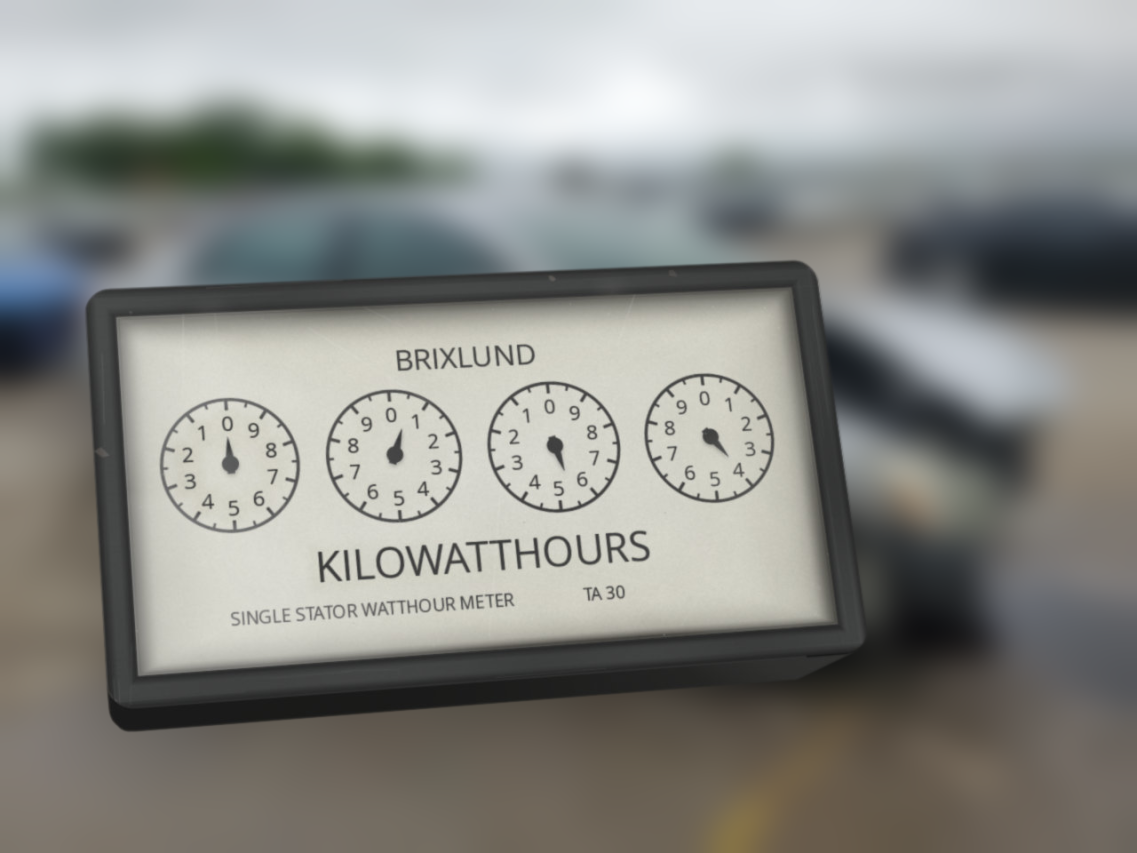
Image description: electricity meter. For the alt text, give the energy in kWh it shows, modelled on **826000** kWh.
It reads **54** kWh
